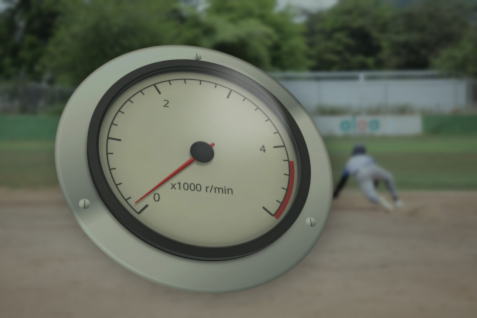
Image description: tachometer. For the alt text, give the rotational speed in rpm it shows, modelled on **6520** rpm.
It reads **100** rpm
